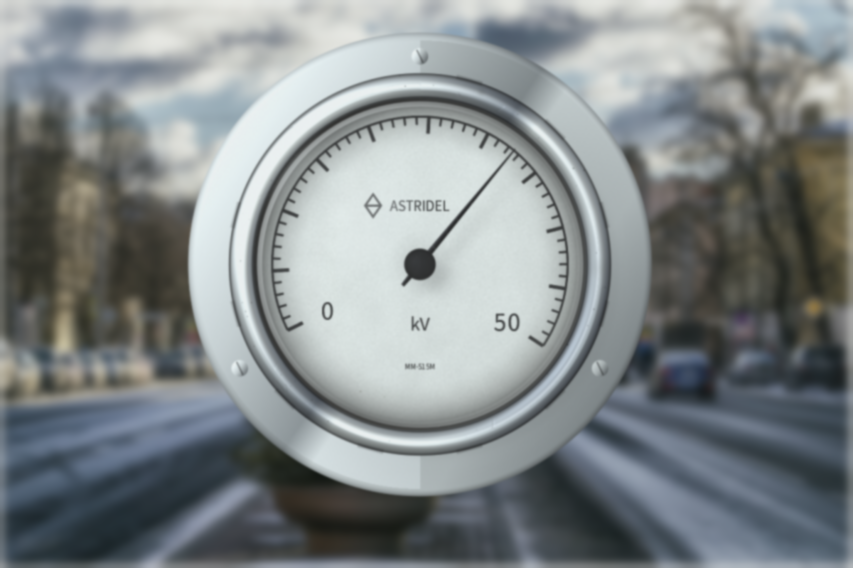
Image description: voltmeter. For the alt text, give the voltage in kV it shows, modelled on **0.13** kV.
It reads **32.5** kV
